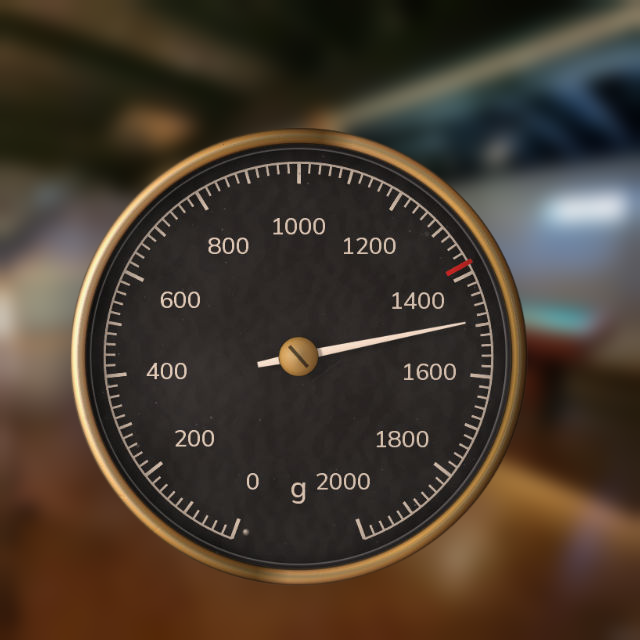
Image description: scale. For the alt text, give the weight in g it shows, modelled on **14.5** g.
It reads **1490** g
